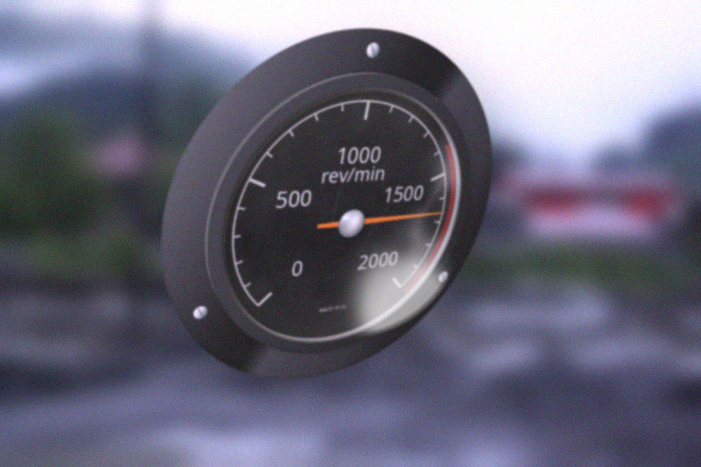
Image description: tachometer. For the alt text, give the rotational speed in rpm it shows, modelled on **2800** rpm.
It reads **1650** rpm
